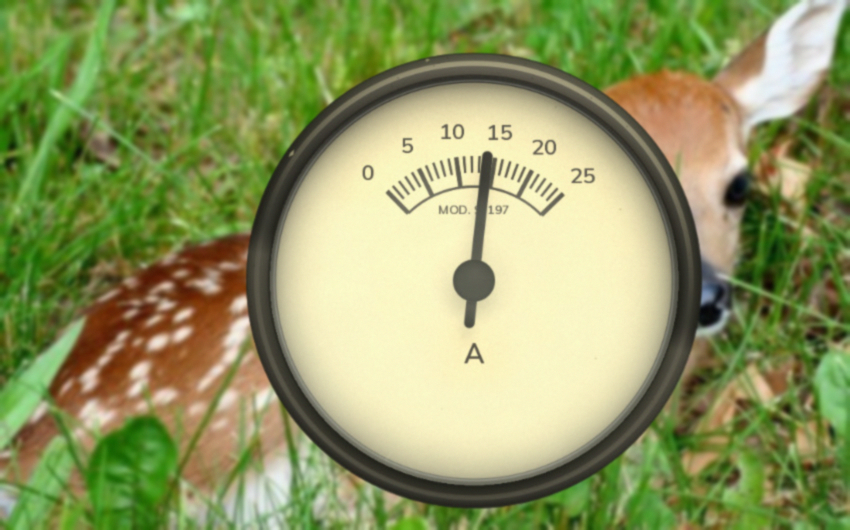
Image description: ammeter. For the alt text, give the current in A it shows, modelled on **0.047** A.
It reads **14** A
